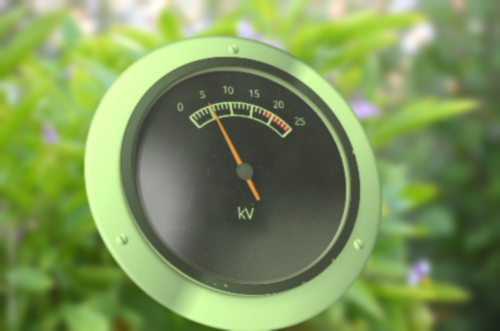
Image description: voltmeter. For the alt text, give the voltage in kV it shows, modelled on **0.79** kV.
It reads **5** kV
